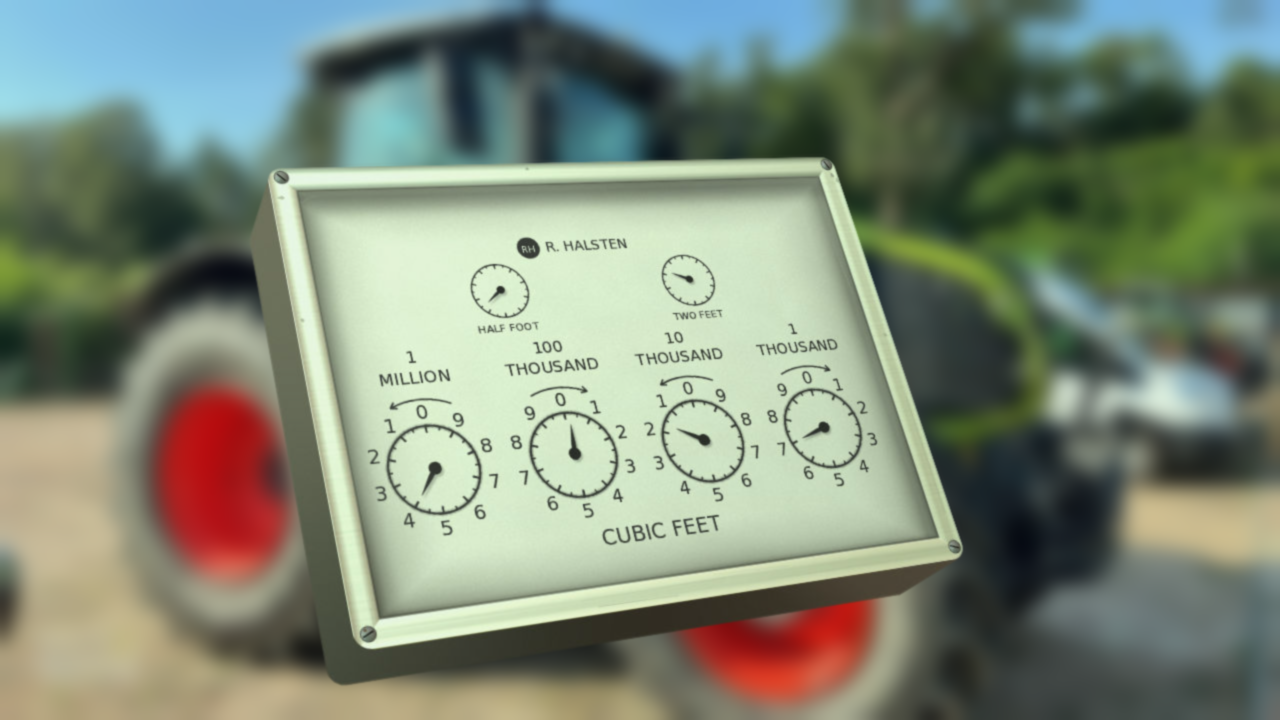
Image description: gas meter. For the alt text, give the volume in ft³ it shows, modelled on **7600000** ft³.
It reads **401700** ft³
